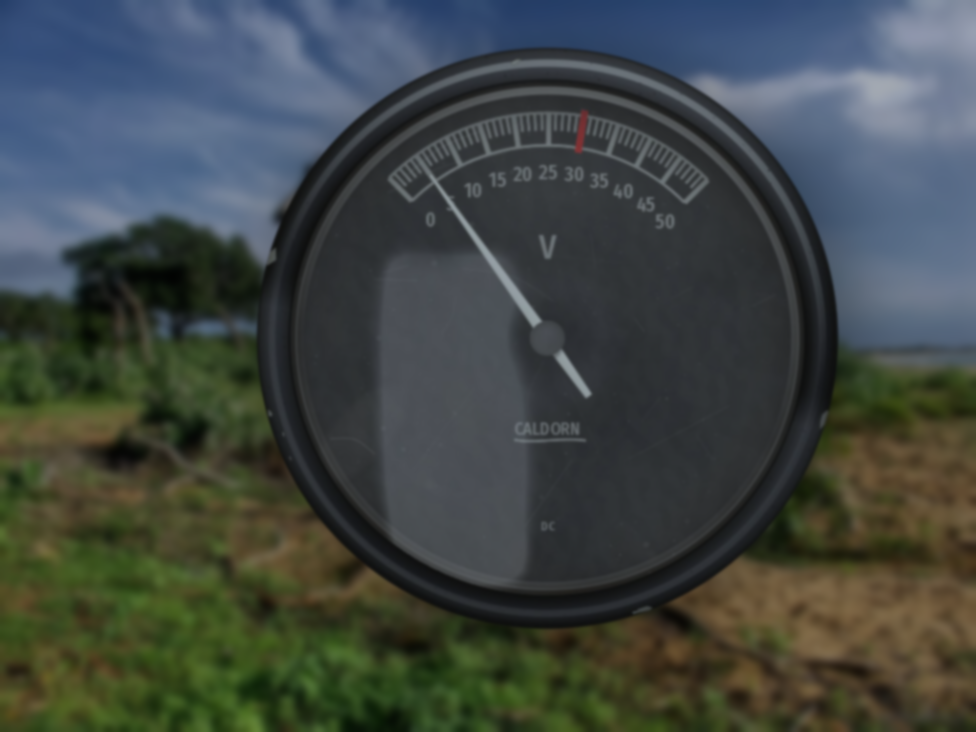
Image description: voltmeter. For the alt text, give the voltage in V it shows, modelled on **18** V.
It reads **5** V
